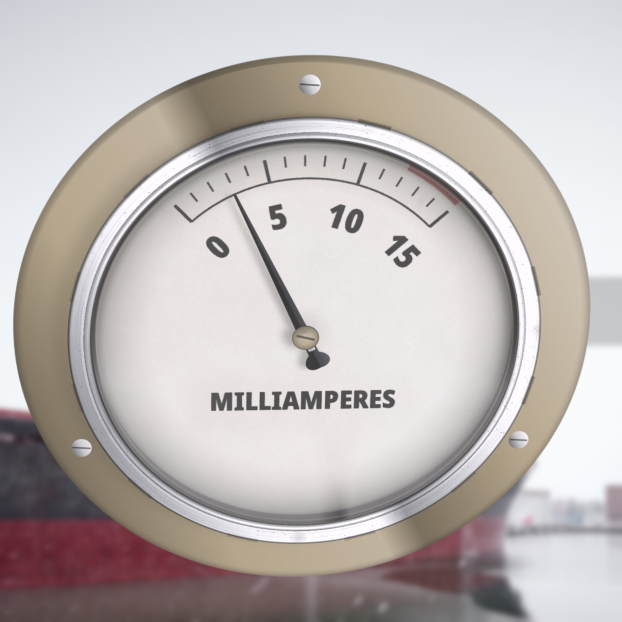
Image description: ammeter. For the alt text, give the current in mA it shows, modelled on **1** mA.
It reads **3** mA
